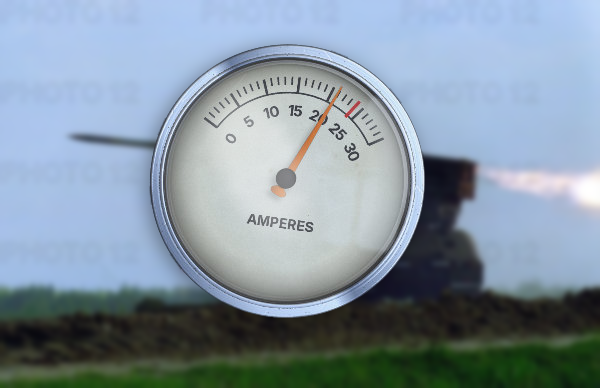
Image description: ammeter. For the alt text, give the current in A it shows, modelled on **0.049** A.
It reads **21** A
